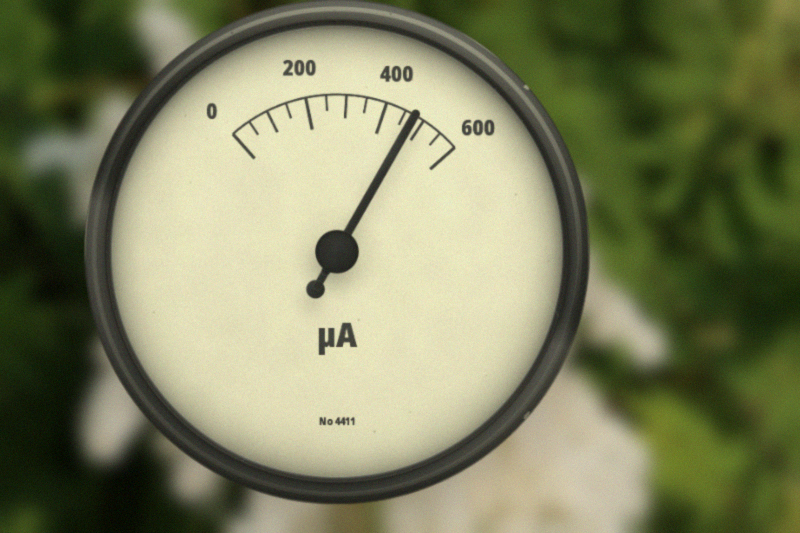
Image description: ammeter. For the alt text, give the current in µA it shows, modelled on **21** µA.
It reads **475** µA
